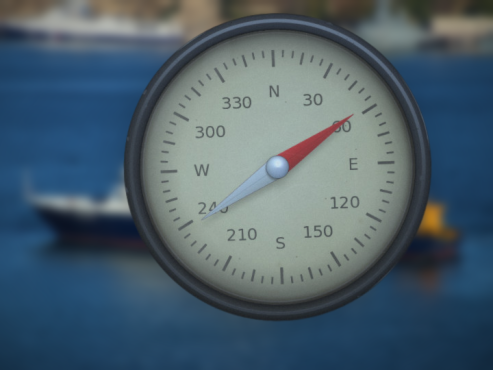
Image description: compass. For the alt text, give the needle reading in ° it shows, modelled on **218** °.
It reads **57.5** °
